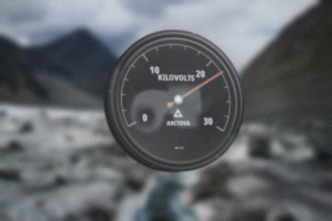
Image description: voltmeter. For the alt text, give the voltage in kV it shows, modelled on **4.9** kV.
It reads **22** kV
